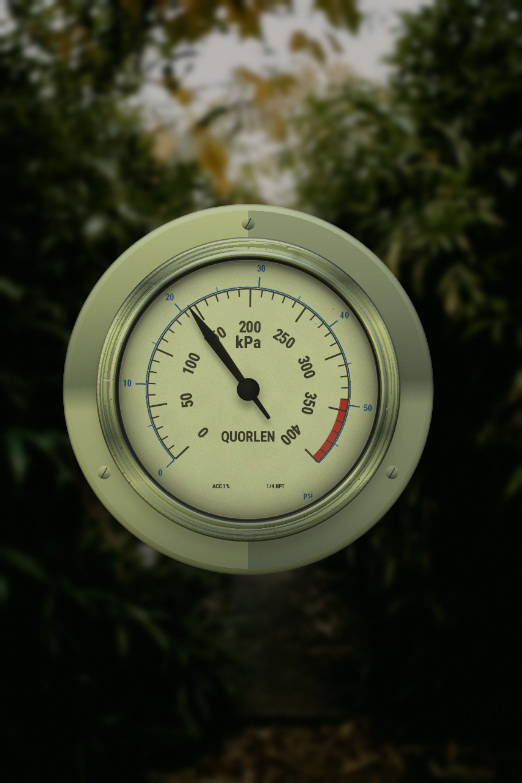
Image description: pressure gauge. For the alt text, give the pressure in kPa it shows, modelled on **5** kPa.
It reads **145** kPa
